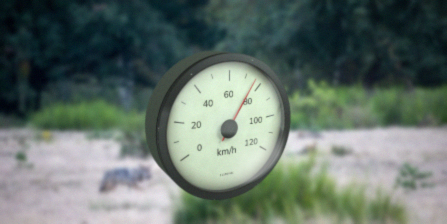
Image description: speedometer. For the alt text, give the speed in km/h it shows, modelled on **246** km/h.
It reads **75** km/h
